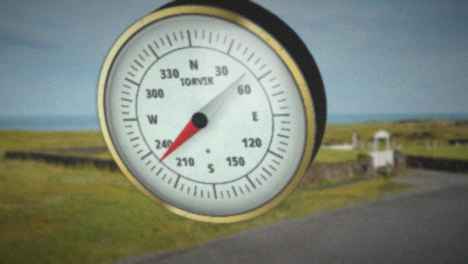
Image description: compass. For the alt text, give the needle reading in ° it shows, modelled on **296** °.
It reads **230** °
